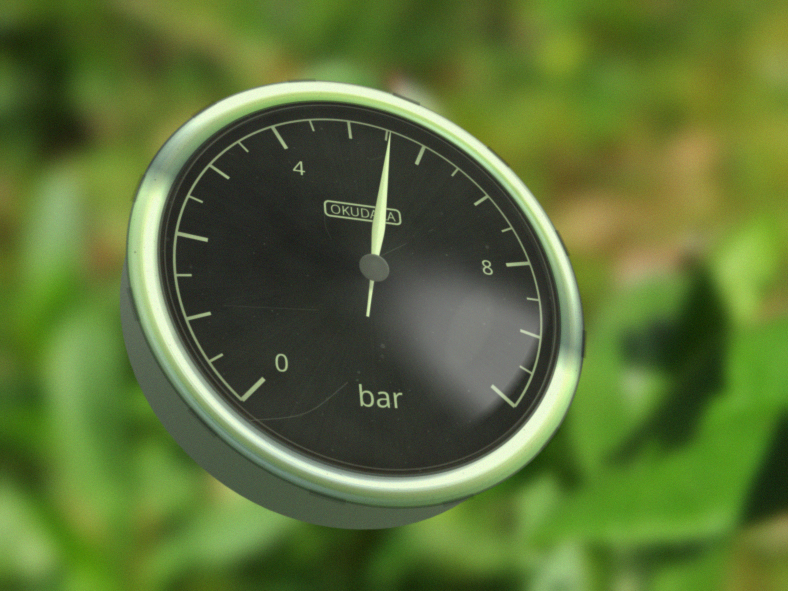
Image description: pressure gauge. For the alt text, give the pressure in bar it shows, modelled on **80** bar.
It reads **5.5** bar
